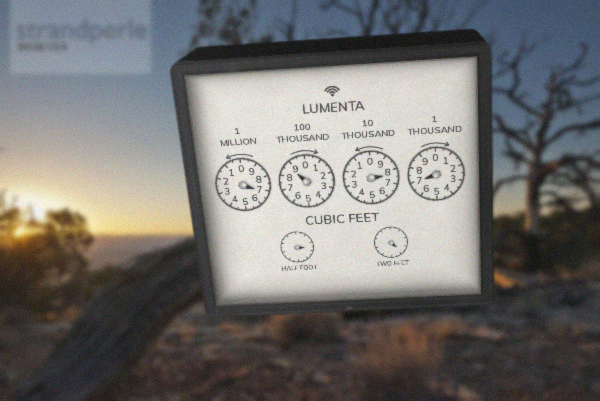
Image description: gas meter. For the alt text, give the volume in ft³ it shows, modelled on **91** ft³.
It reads **687700** ft³
